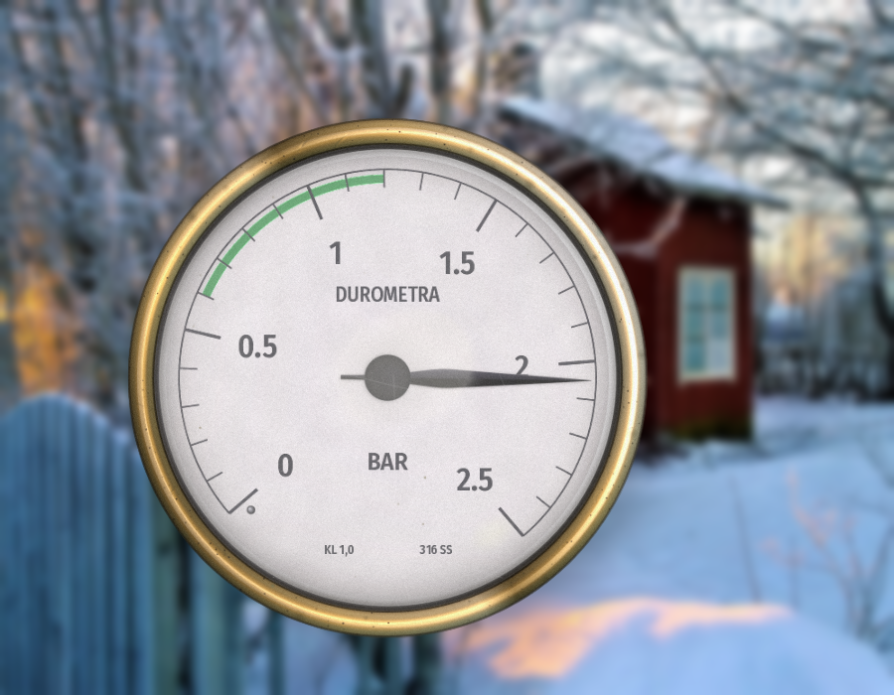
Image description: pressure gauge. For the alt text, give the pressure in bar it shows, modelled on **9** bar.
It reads **2.05** bar
